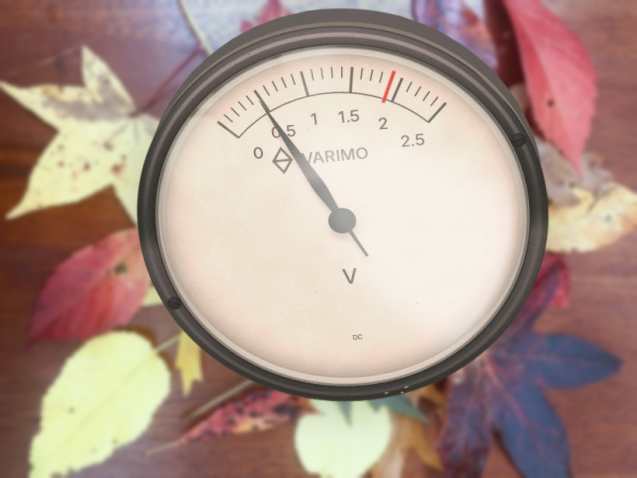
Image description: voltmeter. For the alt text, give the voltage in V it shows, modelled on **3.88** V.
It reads **0.5** V
